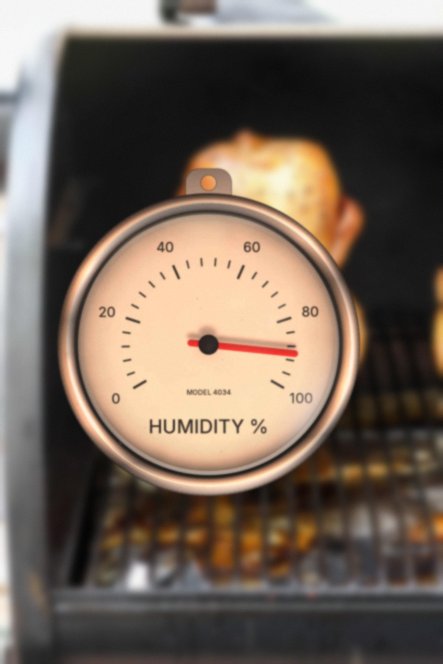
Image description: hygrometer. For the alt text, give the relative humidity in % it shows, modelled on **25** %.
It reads **90** %
